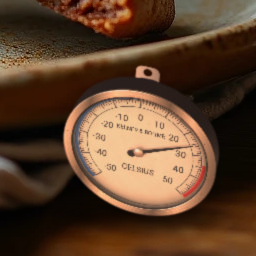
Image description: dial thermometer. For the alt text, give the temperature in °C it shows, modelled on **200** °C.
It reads **25** °C
